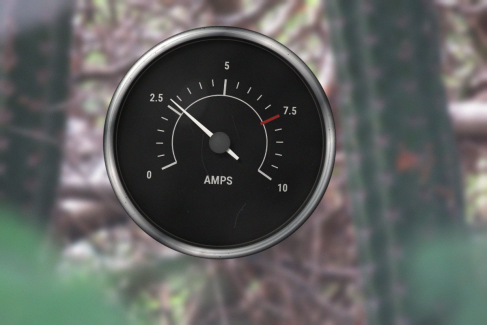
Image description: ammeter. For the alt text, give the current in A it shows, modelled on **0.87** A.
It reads **2.75** A
